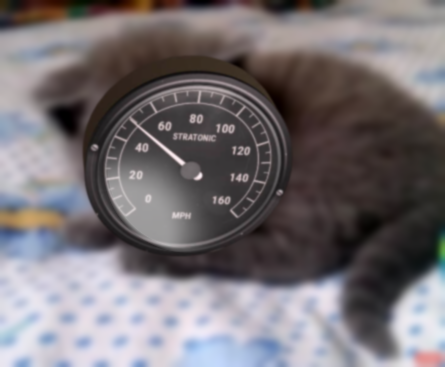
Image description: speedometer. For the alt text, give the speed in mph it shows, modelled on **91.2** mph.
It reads **50** mph
